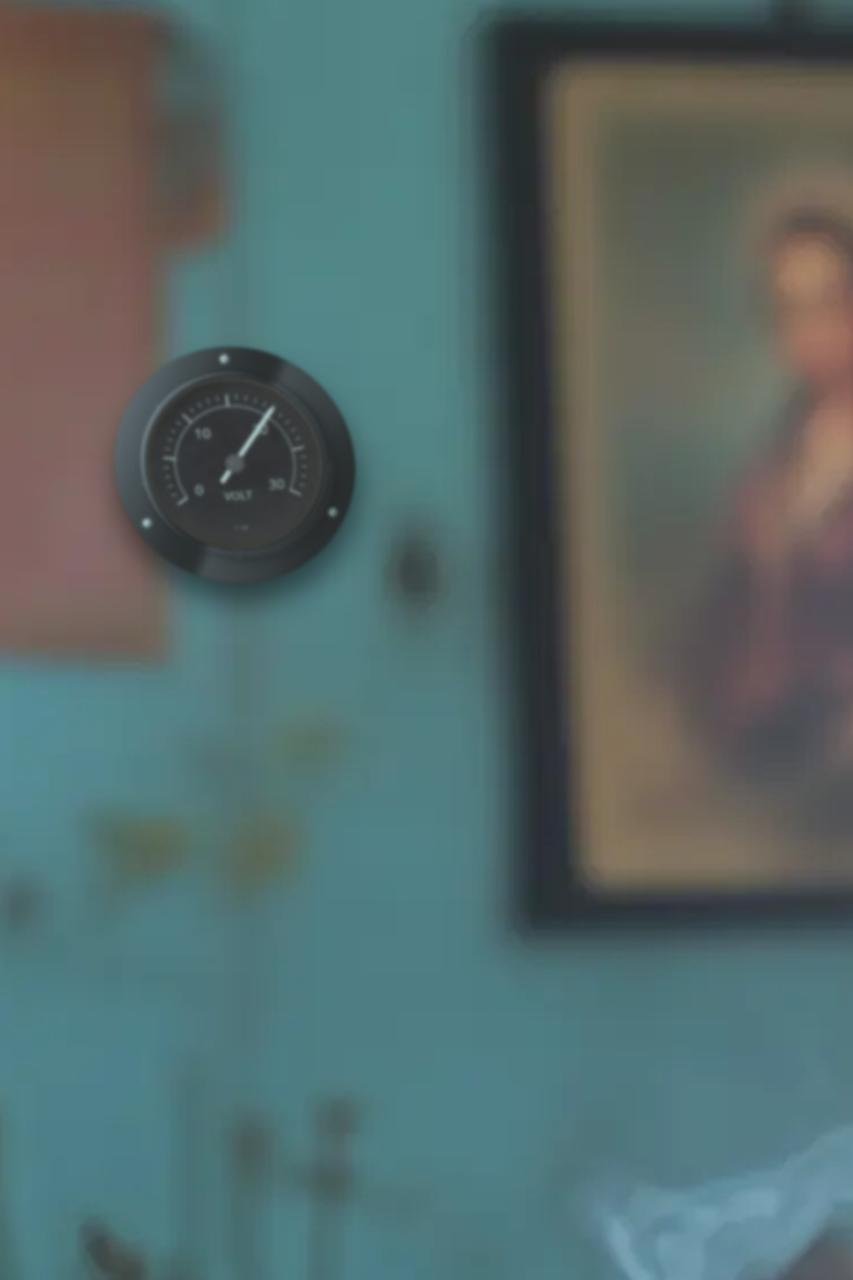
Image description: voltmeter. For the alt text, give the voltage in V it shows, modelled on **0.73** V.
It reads **20** V
